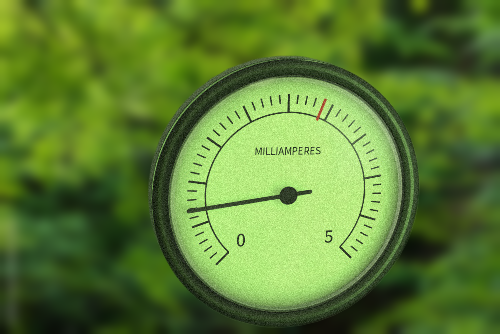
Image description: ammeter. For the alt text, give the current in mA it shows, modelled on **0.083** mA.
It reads **0.7** mA
